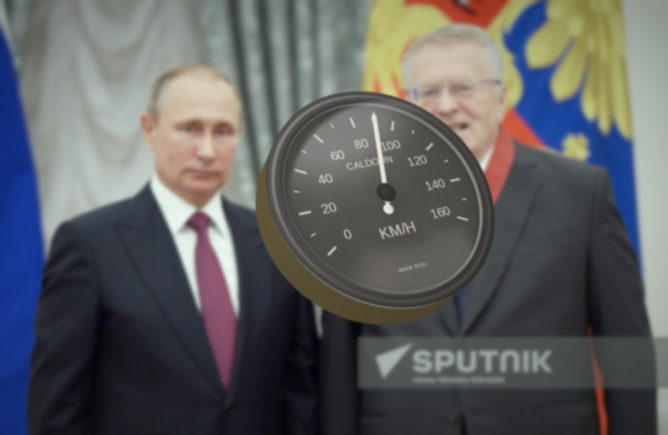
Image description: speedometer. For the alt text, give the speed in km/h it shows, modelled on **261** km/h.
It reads **90** km/h
